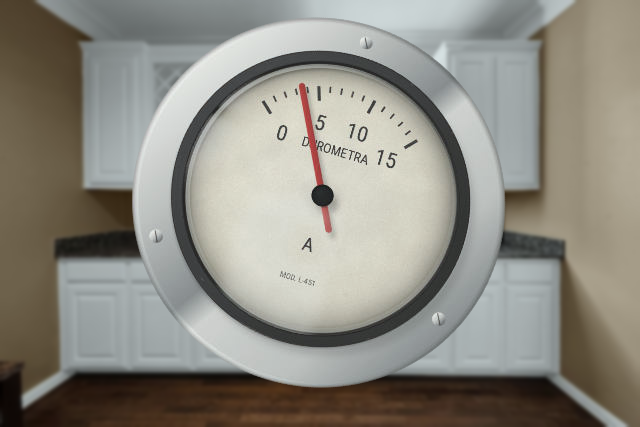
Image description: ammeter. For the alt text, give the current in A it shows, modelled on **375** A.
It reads **3.5** A
